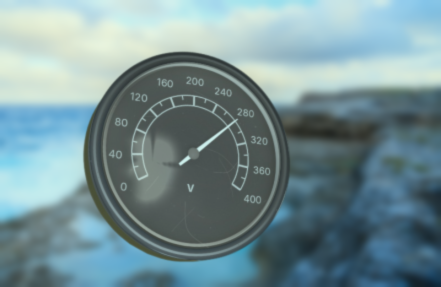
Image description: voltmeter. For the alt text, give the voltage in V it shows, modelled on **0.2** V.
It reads **280** V
